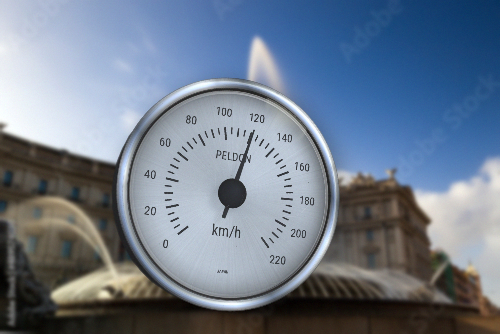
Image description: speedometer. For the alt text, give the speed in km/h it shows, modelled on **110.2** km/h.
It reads **120** km/h
